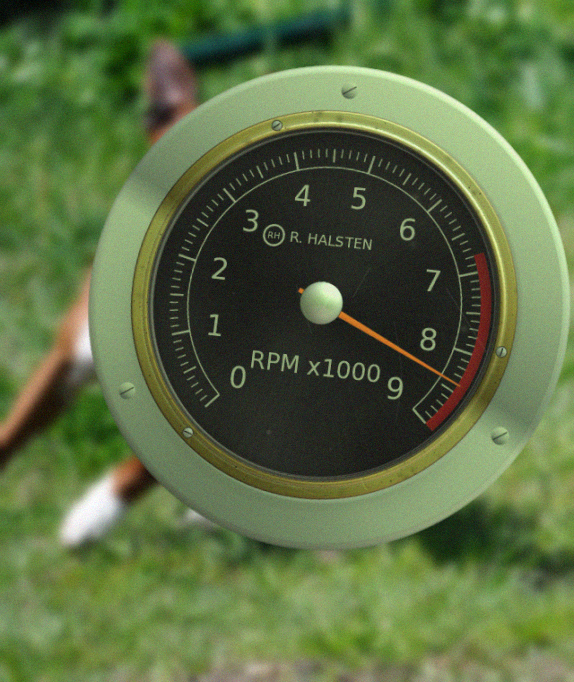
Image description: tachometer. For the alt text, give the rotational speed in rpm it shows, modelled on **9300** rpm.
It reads **8400** rpm
